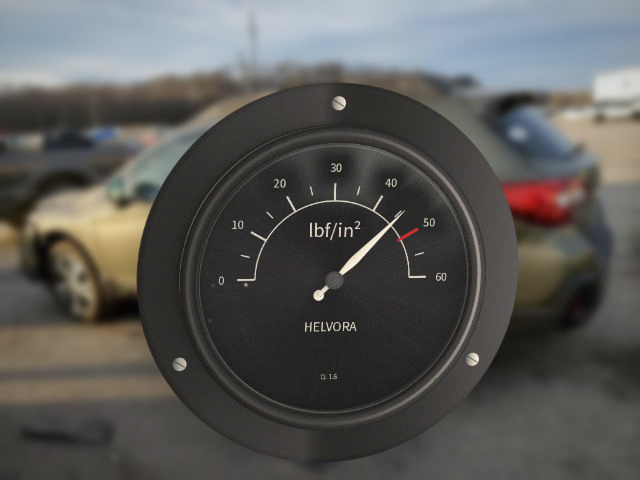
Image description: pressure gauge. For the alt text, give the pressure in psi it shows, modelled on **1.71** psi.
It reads **45** psi
